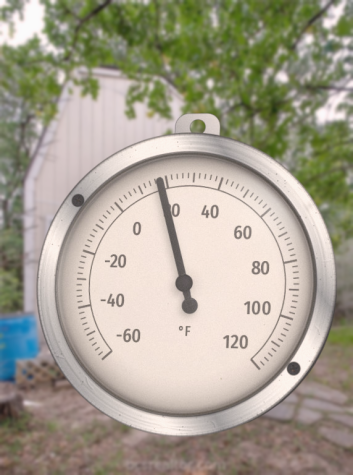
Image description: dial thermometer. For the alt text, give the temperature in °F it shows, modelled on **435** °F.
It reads **18** °F
